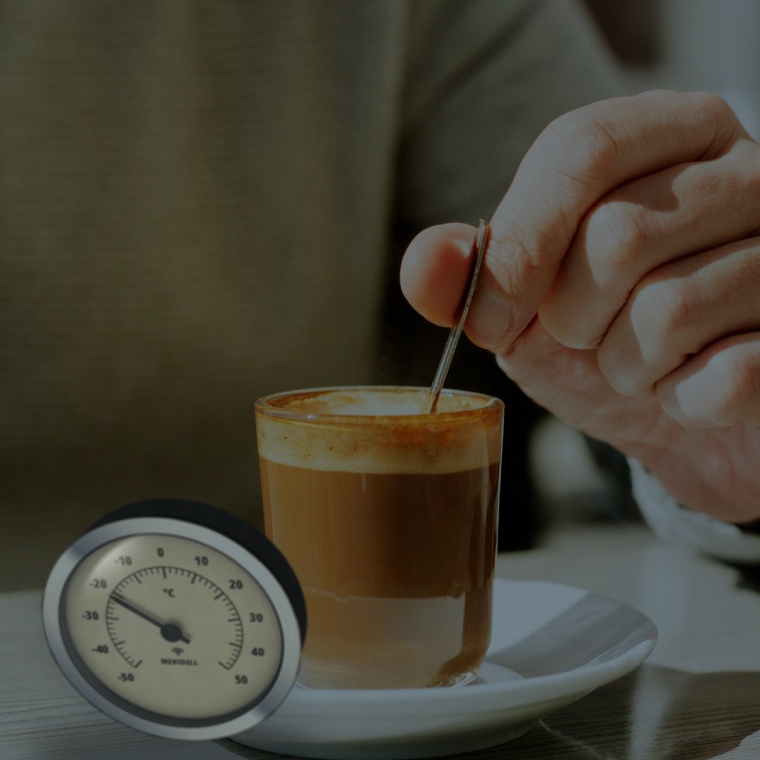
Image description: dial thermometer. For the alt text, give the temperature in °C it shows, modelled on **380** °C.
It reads **-20** °C
